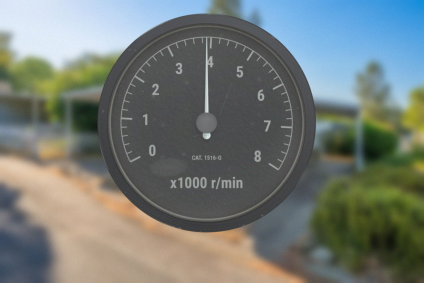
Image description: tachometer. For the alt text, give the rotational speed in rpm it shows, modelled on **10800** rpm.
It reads **3900** rpm
